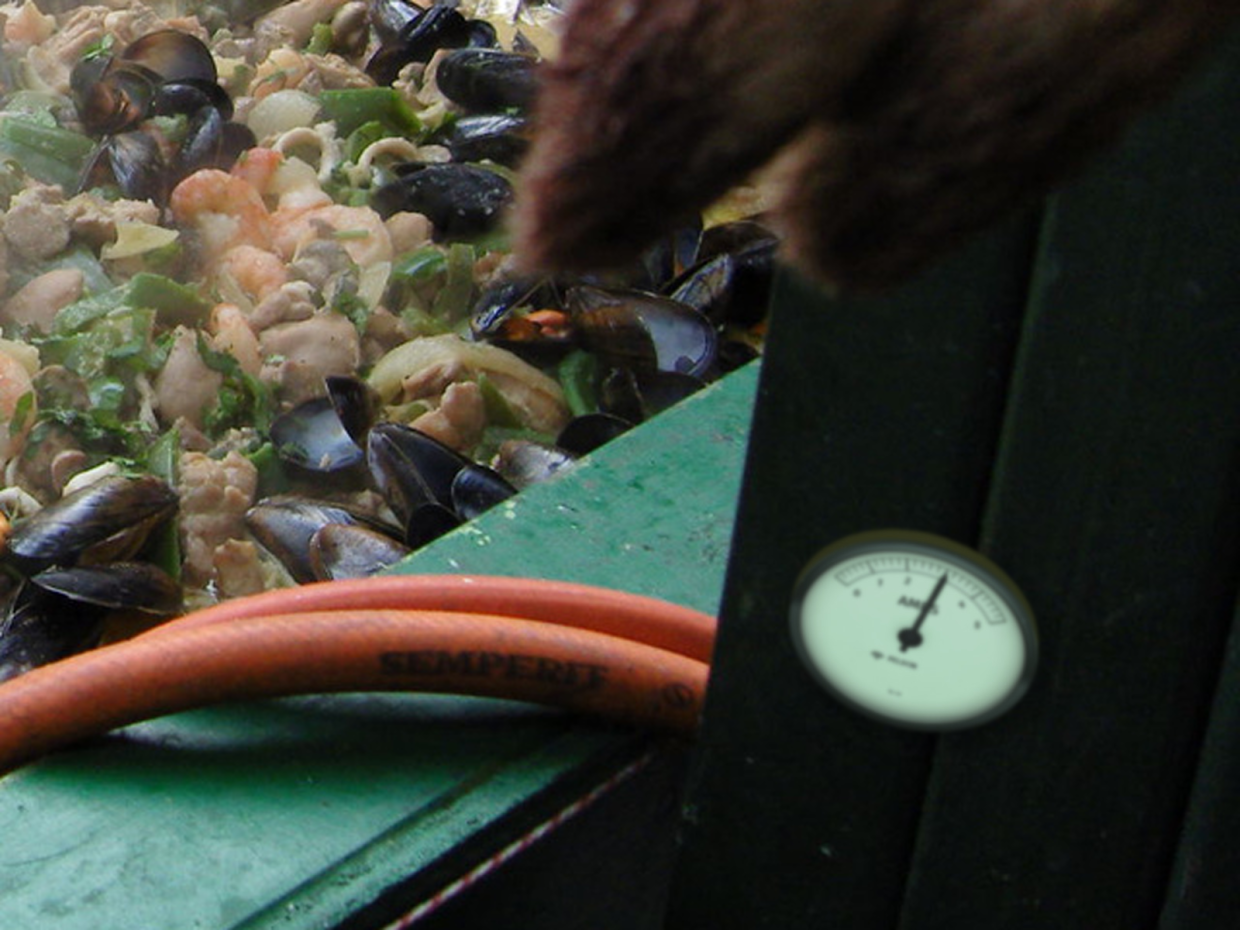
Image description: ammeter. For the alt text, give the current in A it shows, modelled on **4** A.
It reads **3** A
